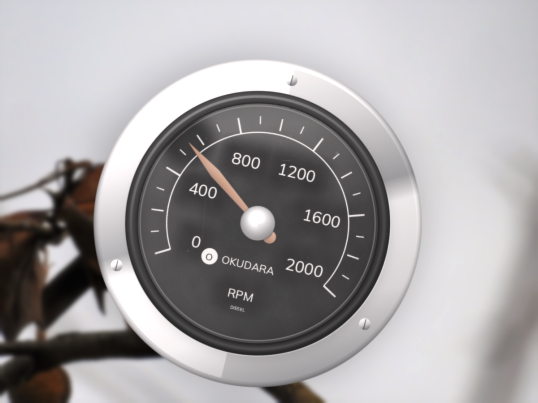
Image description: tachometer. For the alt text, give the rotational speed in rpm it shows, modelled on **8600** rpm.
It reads **550** rpm
